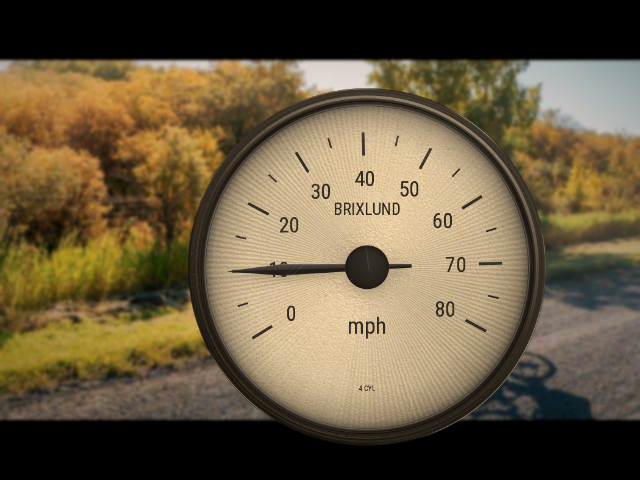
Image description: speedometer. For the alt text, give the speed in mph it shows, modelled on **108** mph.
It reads **10** mph
